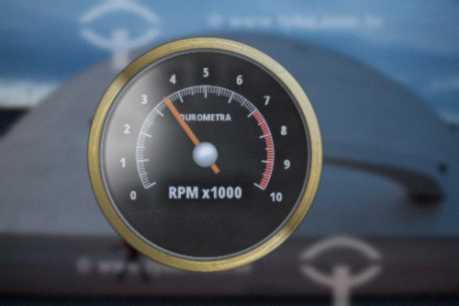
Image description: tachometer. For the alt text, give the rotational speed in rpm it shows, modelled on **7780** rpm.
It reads **3500** rpm
